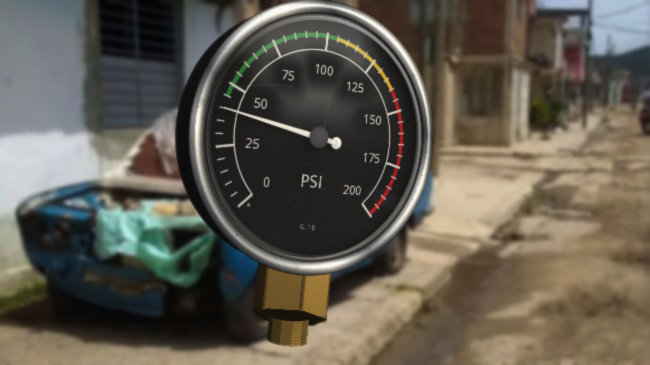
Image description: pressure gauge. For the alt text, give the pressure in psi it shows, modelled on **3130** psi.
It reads **40** psi
